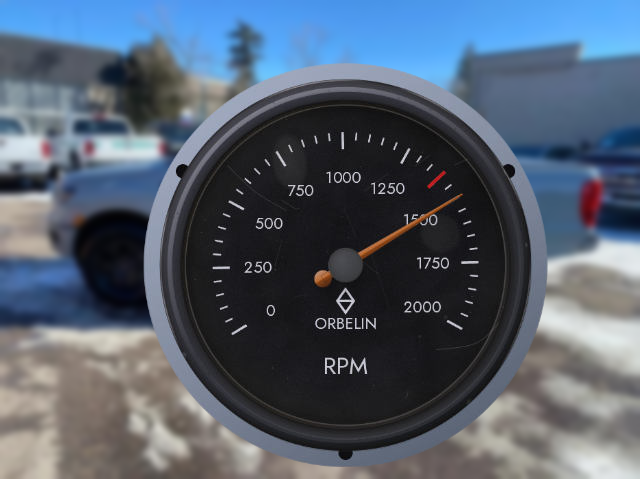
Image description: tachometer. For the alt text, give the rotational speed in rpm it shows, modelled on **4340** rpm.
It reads **1500** rpm
